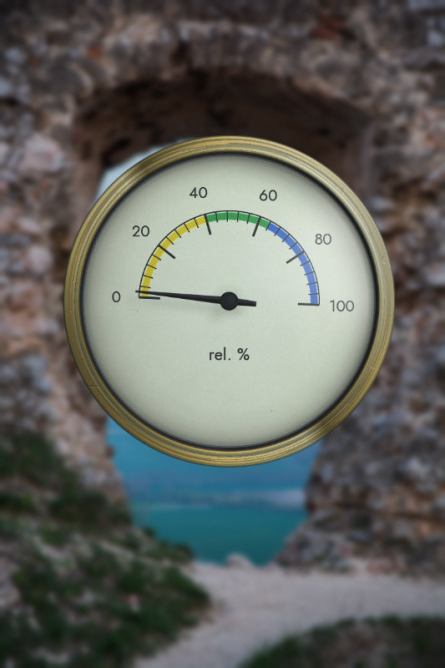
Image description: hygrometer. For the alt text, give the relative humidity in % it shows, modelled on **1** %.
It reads **2** %
